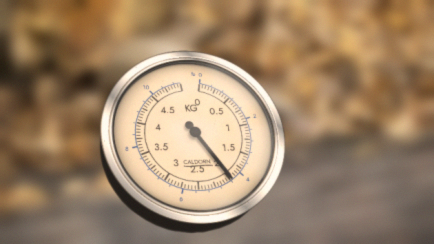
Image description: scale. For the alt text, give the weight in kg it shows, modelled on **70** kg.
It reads **2** kg
